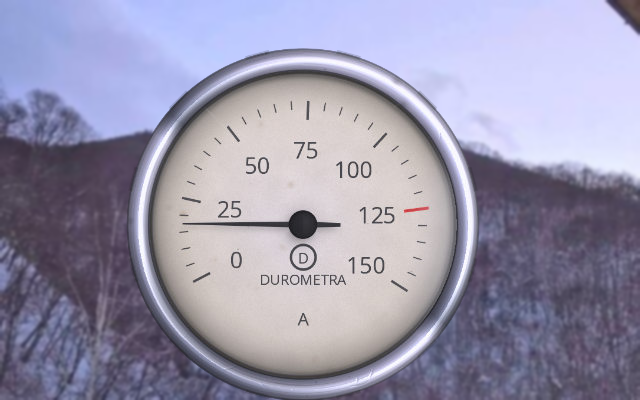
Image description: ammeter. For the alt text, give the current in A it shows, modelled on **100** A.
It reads **17.5** A
